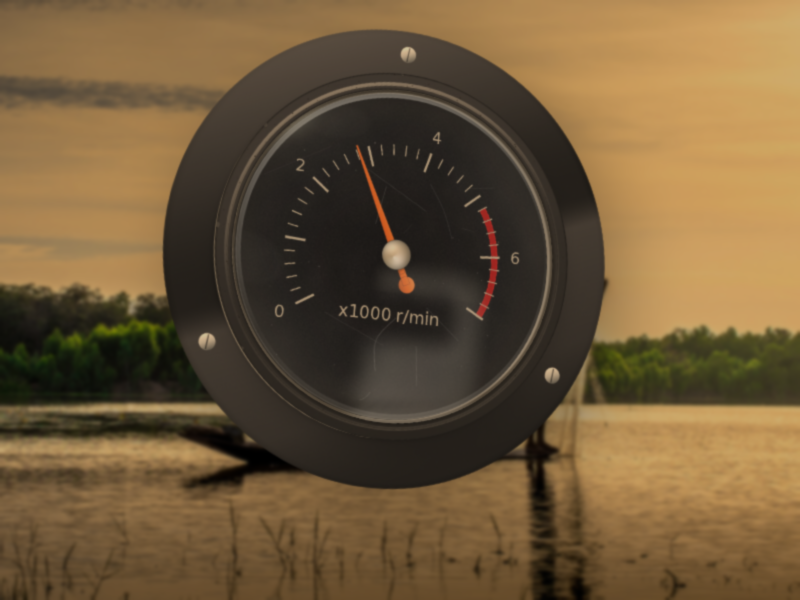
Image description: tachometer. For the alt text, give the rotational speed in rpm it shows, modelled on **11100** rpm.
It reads **2800** rpm
